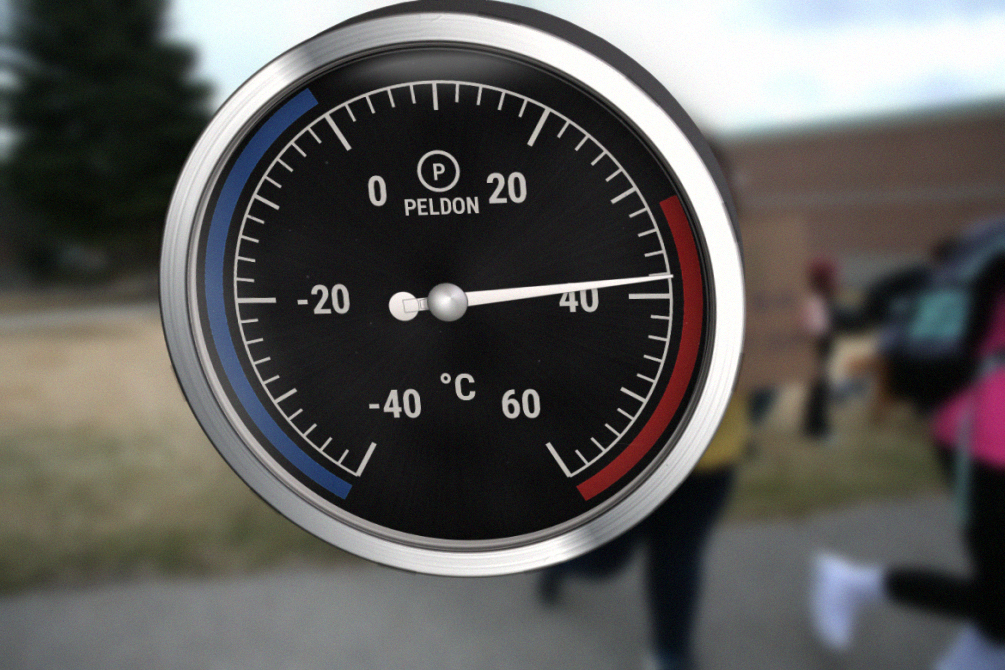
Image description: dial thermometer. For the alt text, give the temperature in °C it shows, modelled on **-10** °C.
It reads **38** °C
